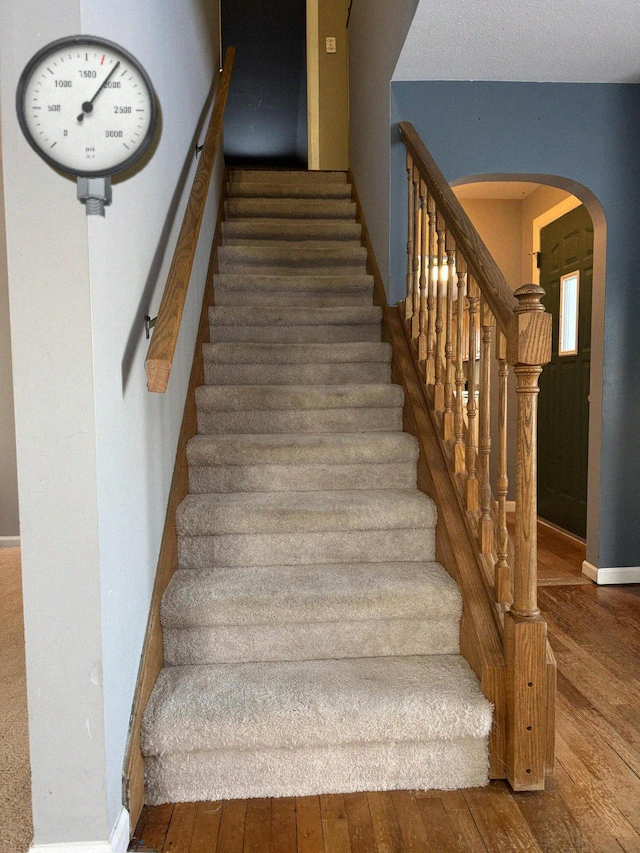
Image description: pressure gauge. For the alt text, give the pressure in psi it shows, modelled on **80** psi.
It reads **1900** psi
